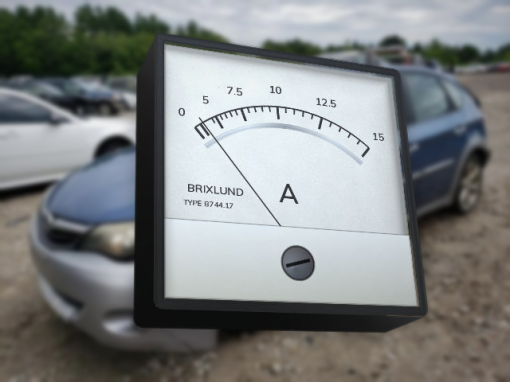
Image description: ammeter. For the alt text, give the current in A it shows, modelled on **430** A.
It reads **2.5** A
